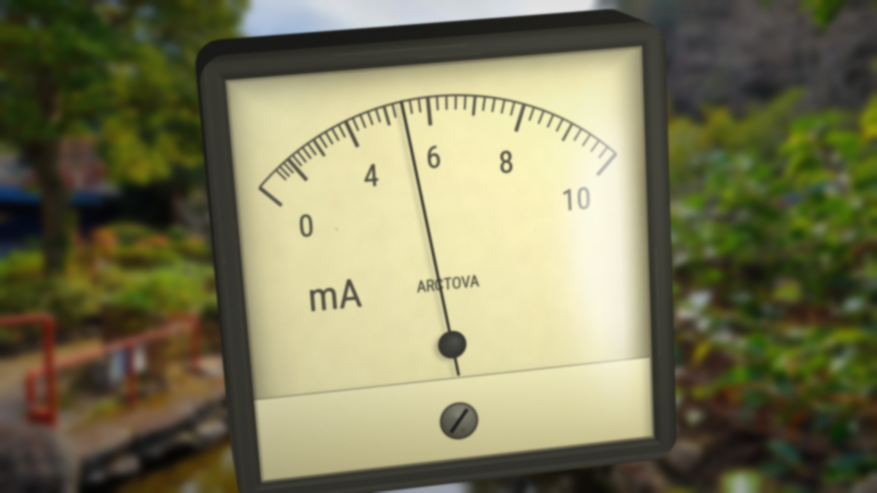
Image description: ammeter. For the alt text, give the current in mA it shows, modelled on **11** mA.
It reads **5.4** mA
